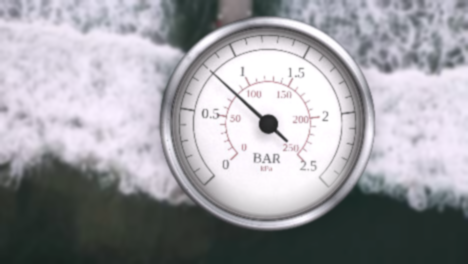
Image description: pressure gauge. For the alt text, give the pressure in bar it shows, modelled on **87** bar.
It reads **0.8** bar
